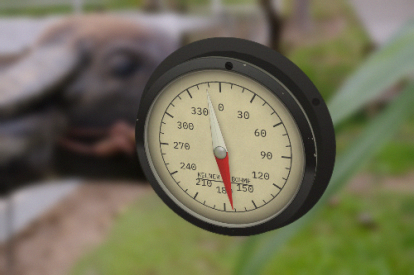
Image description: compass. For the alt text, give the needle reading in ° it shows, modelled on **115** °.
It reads **170** °
